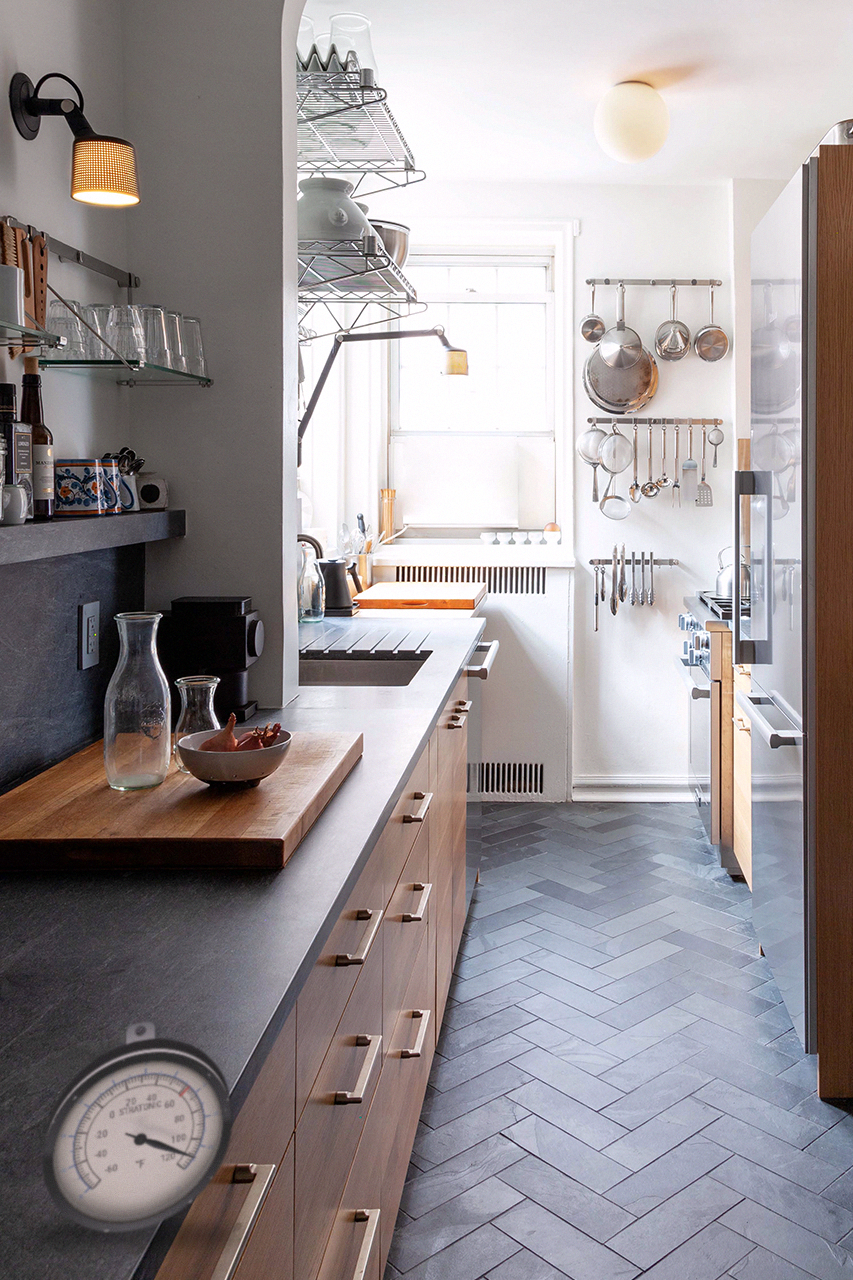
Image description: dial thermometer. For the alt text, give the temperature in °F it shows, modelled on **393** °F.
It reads **110** °F
